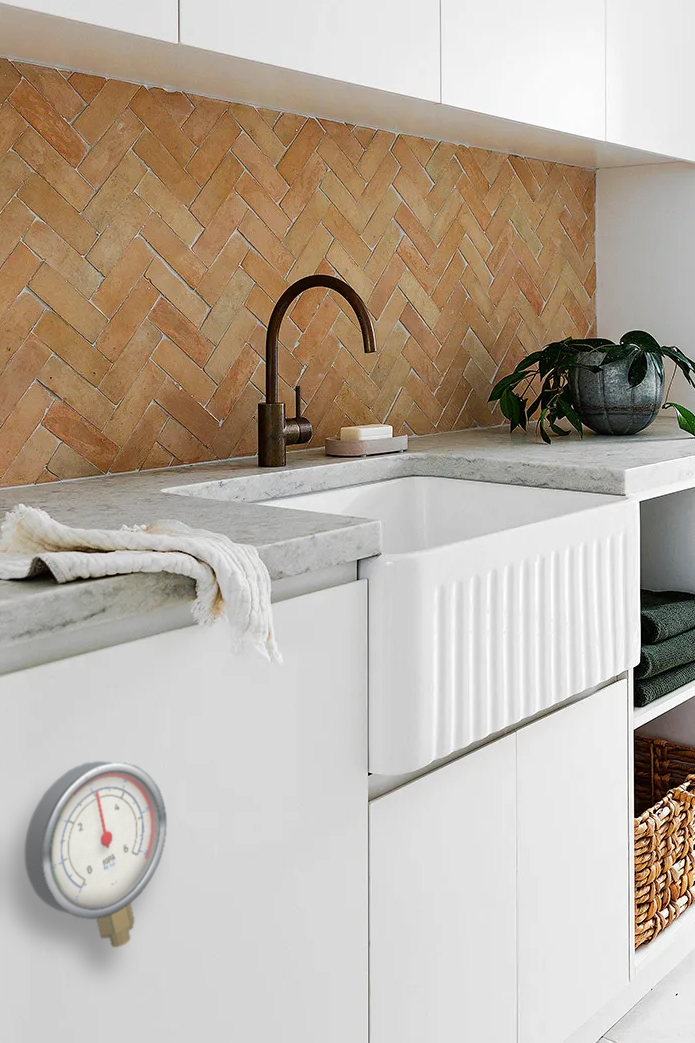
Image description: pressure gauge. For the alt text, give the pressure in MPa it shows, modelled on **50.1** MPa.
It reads **3** MPa
